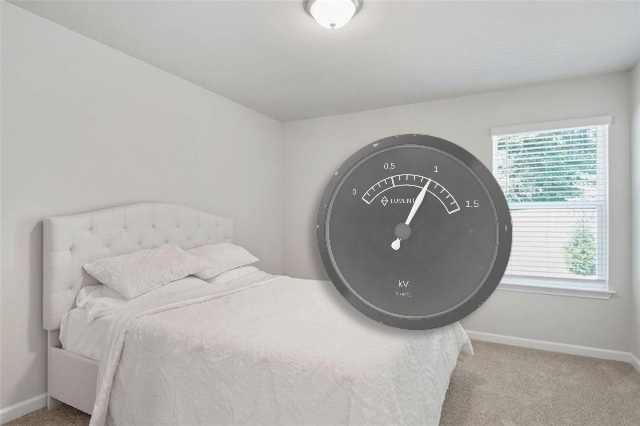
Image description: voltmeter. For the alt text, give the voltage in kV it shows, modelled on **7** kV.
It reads **1** kV
